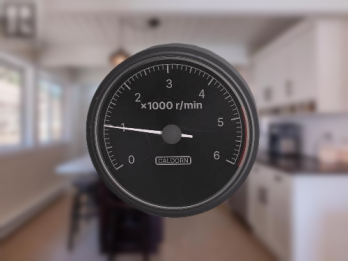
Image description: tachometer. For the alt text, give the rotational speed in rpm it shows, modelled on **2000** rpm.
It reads **1000** rpm
